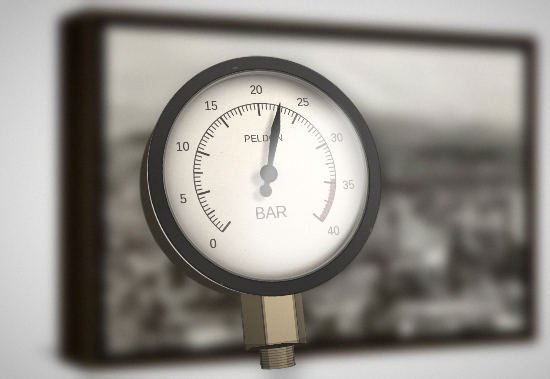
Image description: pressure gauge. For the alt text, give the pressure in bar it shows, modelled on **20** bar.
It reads **22.5** bar
